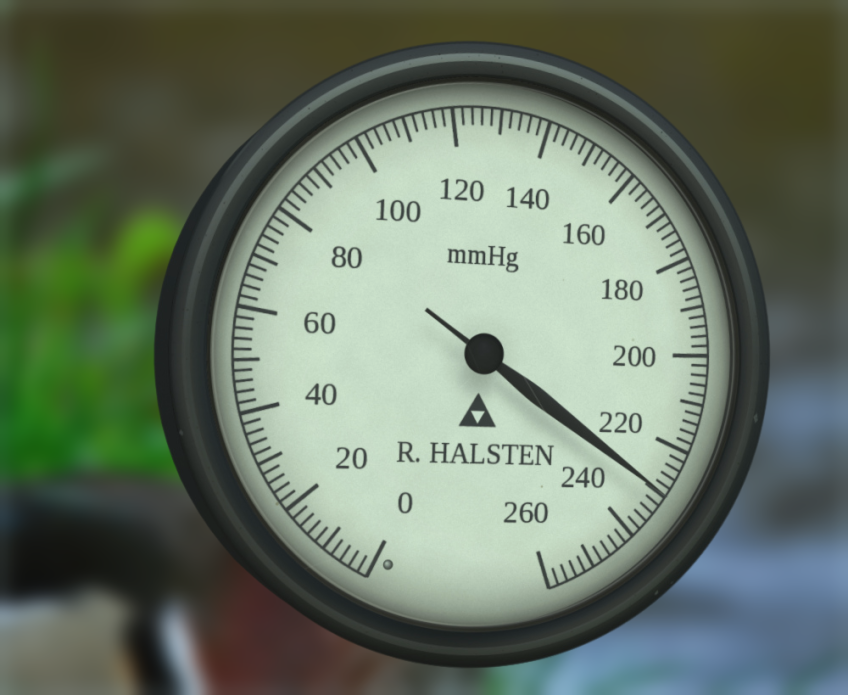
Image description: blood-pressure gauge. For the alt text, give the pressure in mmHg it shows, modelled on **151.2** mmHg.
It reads **230** mmHg
